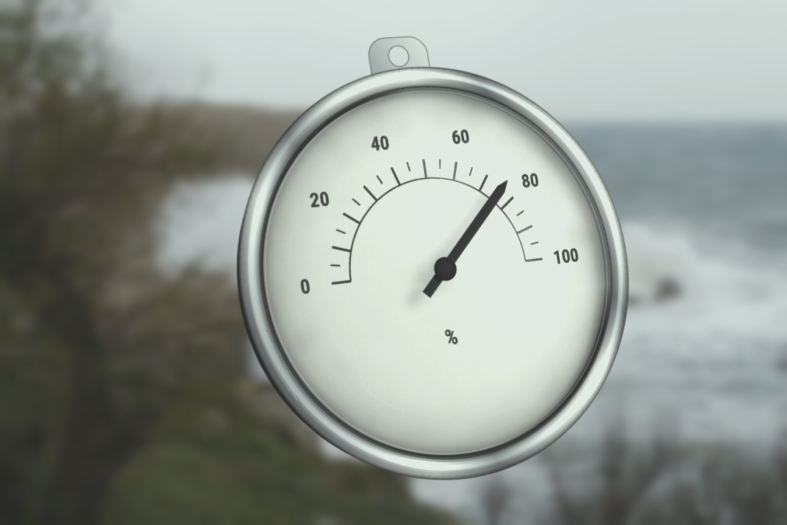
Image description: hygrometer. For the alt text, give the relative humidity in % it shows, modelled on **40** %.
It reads **75** %
